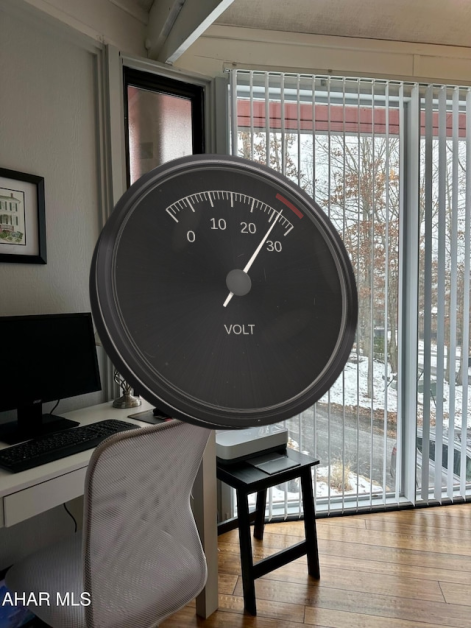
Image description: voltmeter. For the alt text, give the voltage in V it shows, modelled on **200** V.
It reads **26** V
